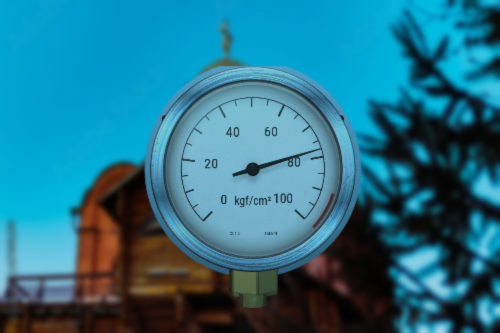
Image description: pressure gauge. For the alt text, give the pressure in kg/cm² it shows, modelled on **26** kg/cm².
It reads **77.5** kg/cm²
